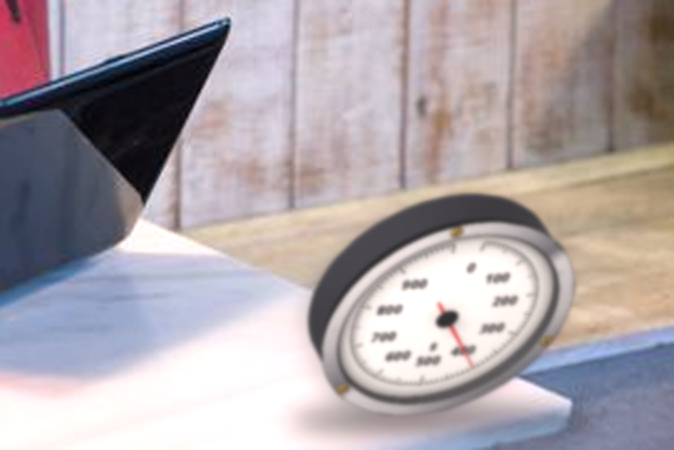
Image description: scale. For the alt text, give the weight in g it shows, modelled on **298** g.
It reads **400** g
